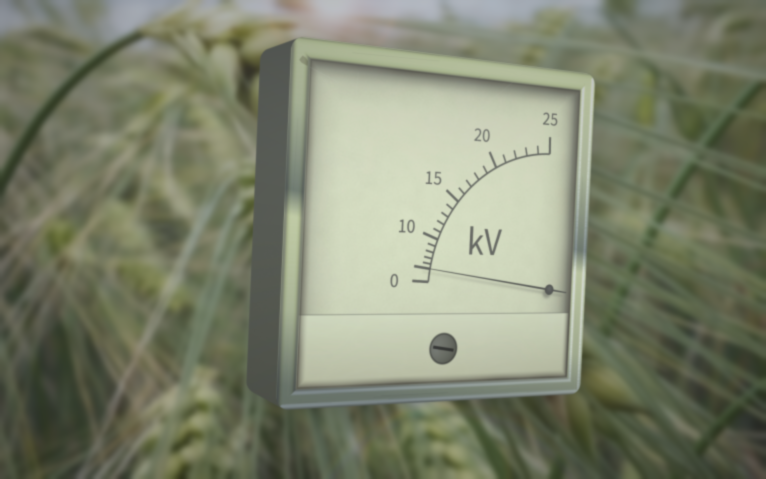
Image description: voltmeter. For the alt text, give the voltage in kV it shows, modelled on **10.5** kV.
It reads **5** kV
